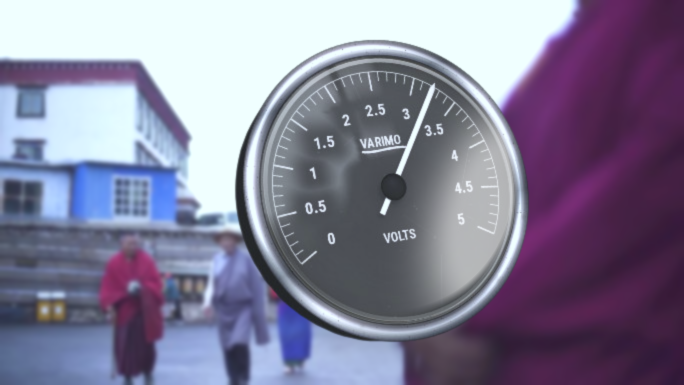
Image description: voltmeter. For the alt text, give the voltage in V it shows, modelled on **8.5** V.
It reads **3.2** V
